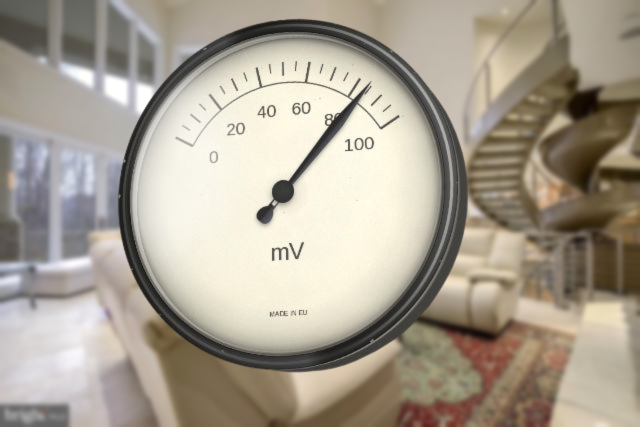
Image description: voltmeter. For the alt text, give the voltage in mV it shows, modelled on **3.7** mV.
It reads **85** mV
